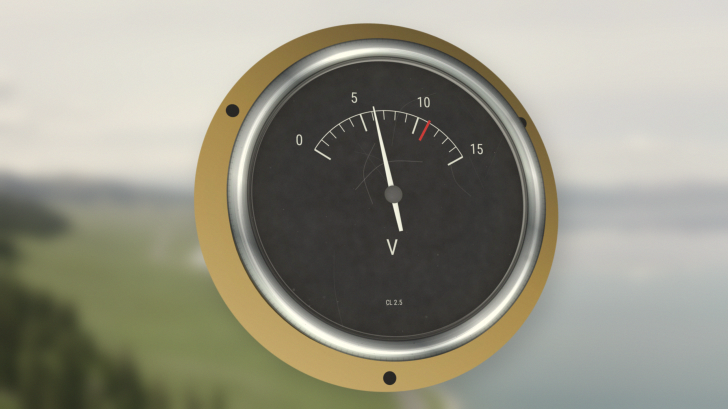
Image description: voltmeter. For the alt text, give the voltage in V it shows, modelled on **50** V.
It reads **6** V
